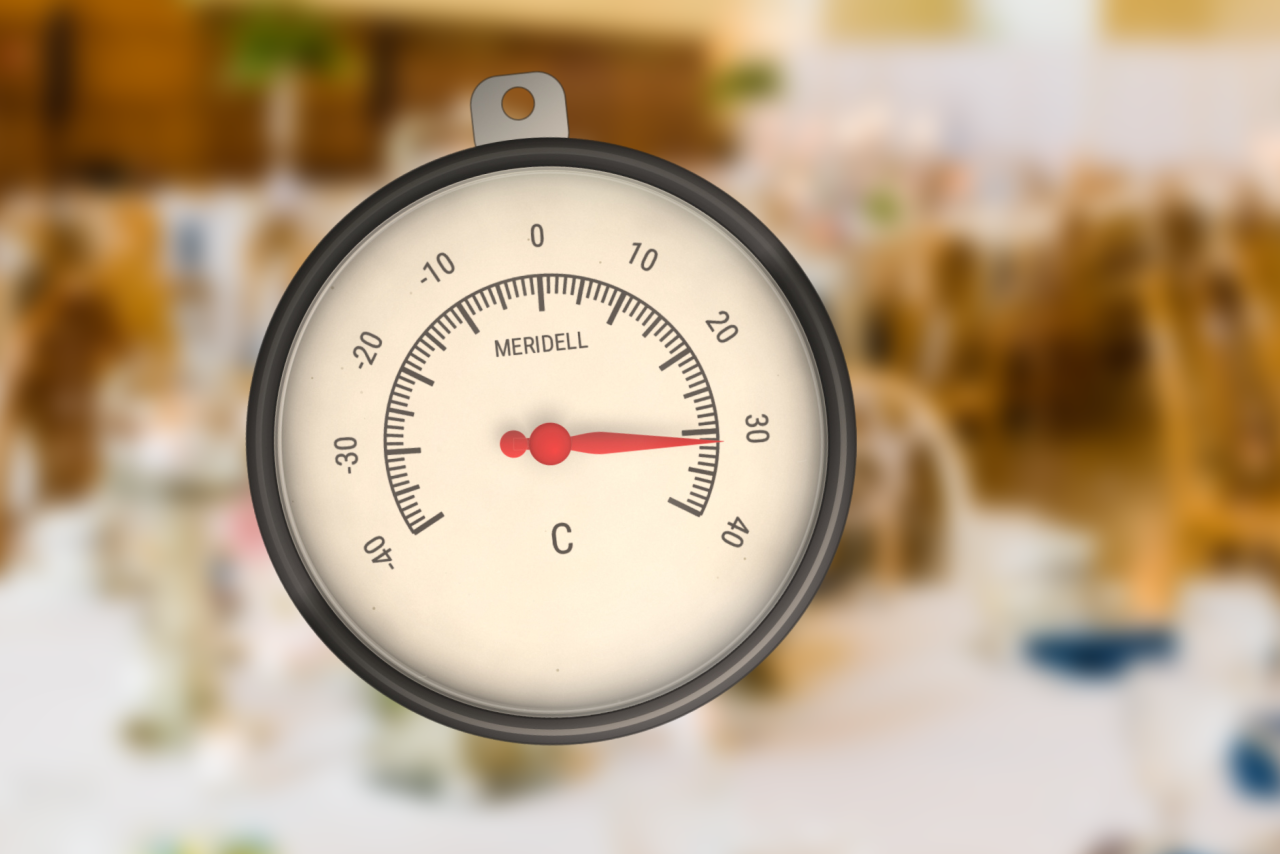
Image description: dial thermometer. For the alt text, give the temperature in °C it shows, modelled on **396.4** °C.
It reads **31** °C
